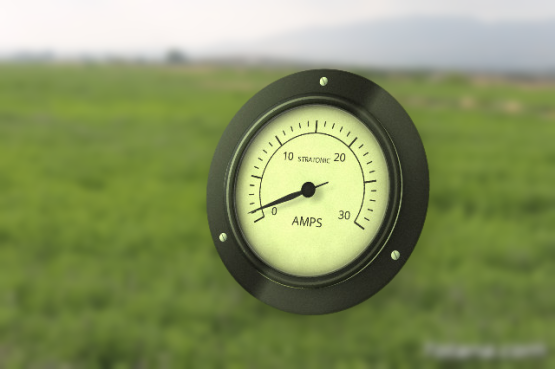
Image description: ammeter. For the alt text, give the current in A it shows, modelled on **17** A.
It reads **1** A
